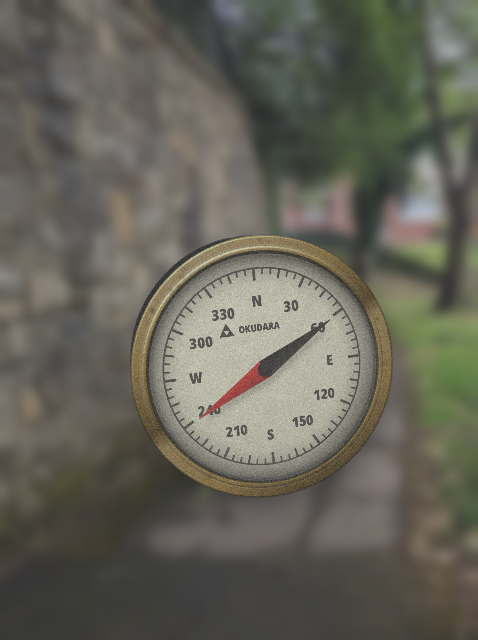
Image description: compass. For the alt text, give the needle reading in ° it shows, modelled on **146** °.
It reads **240** °
